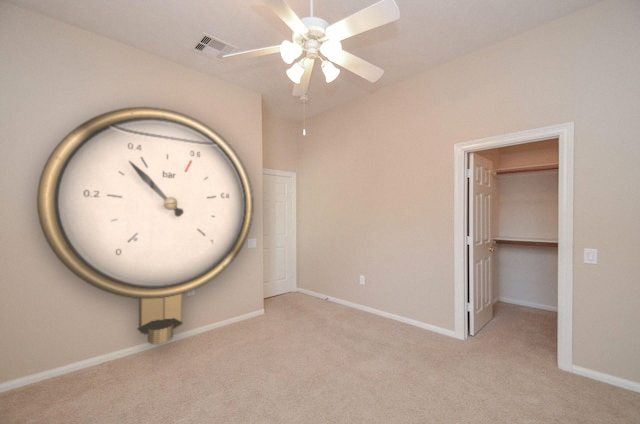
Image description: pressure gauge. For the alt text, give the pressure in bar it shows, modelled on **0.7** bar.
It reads **0.35** bar
